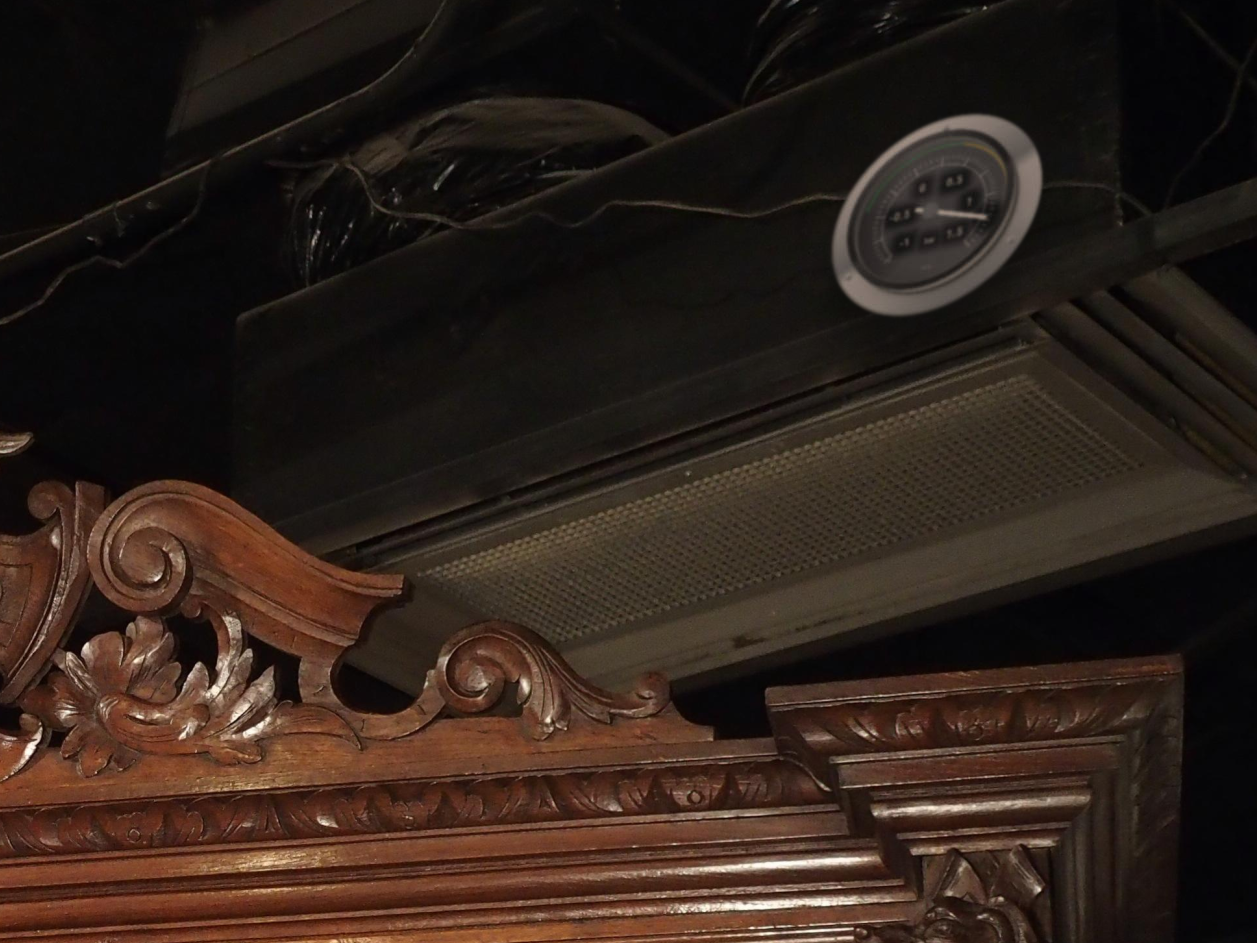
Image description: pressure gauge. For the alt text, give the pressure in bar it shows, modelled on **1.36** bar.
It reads **1.25** bar
